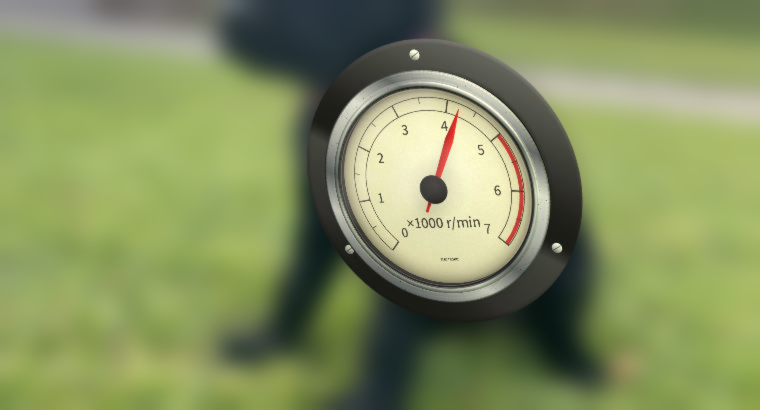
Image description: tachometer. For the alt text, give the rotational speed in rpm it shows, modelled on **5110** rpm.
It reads **4250** rpm
